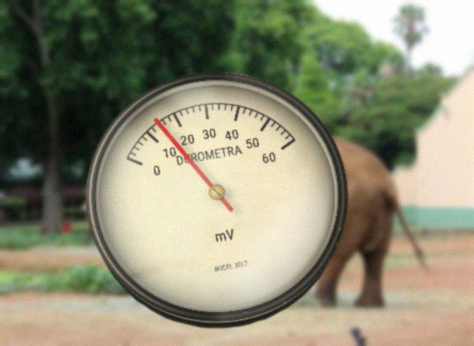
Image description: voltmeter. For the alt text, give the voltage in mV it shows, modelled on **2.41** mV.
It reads **14** mV
